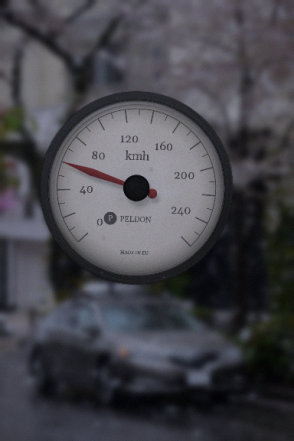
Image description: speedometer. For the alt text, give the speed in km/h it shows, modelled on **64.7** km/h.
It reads **60** km/h
